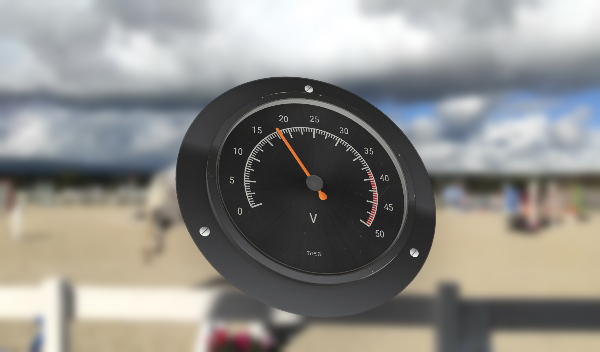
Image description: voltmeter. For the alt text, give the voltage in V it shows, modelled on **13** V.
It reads **17.5** V
